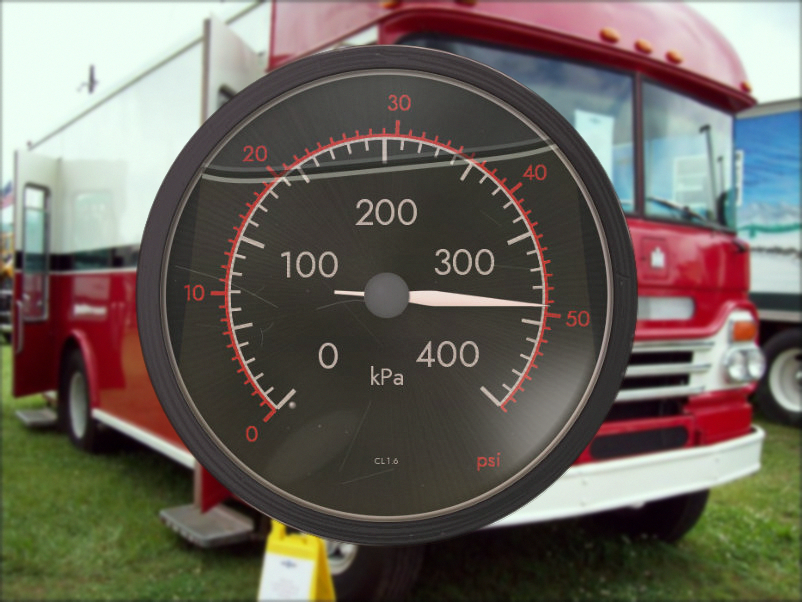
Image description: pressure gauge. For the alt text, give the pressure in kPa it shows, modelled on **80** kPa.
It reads **340** kPa
